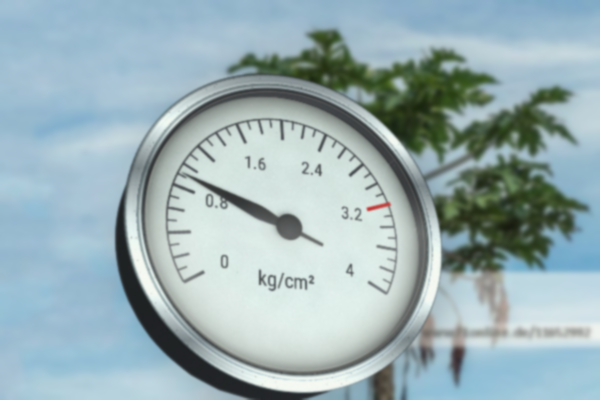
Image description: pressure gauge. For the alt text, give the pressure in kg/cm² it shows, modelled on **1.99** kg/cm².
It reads **0.9** kg/cm²
